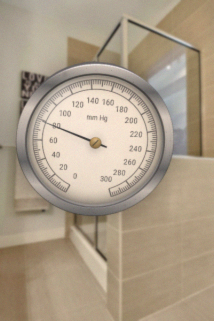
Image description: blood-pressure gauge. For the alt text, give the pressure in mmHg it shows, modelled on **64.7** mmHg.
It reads **80** mmHg
